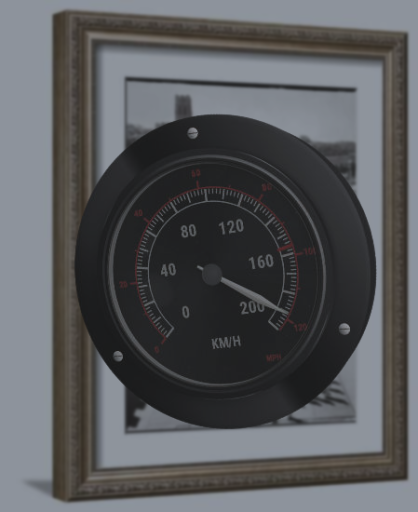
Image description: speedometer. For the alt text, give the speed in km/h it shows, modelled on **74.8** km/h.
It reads **190** km/h
